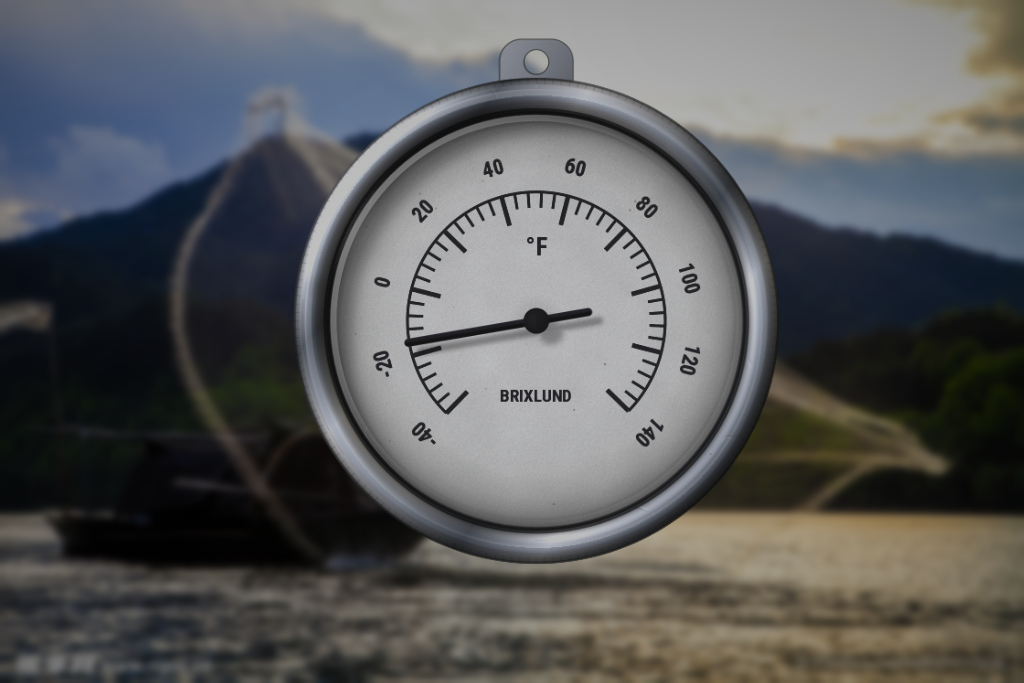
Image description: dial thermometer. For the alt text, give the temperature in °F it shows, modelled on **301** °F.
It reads **-16** °F
